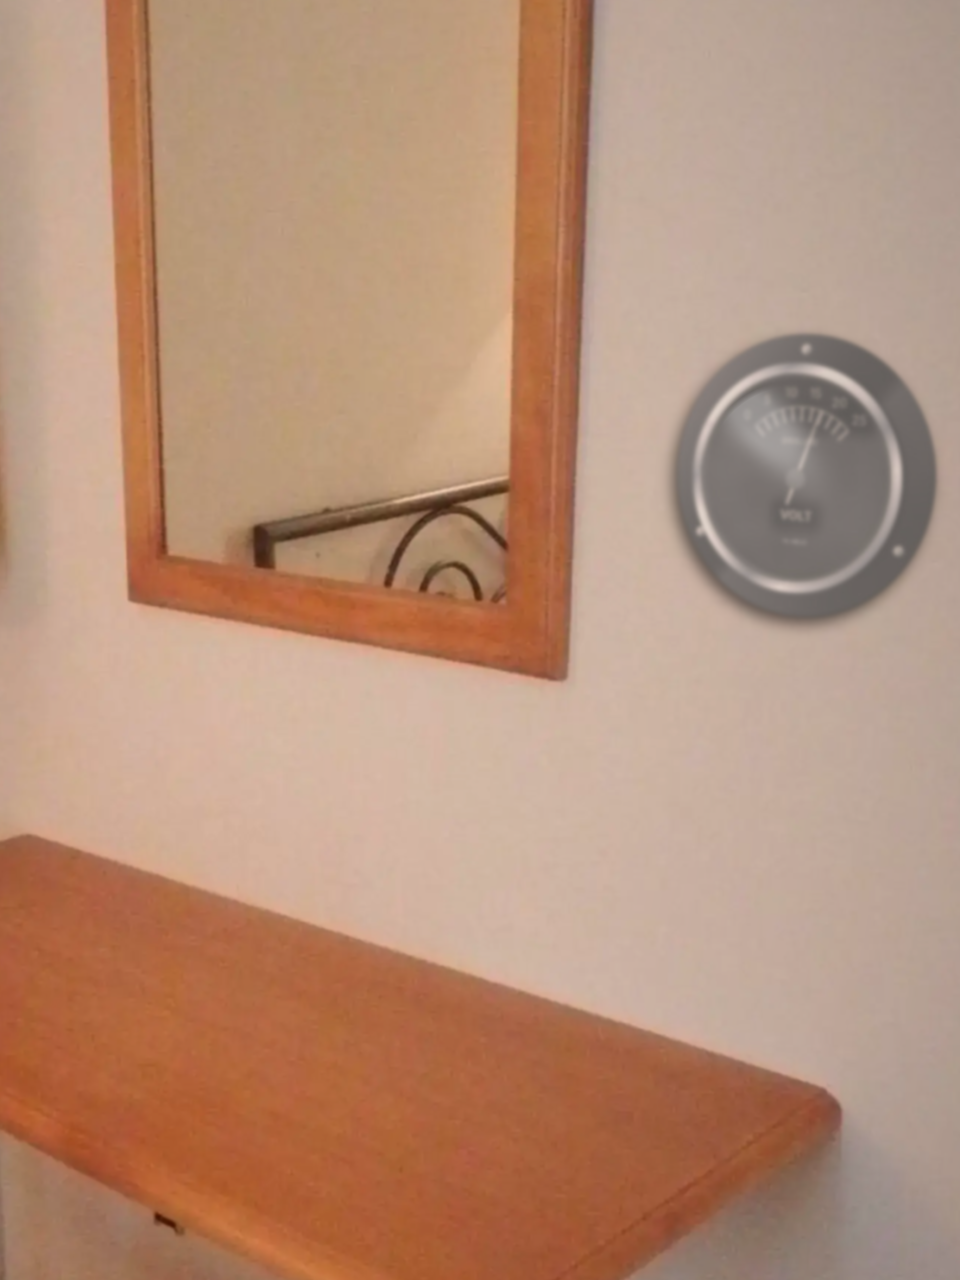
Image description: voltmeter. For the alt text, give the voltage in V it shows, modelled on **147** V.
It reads **17.5** V
